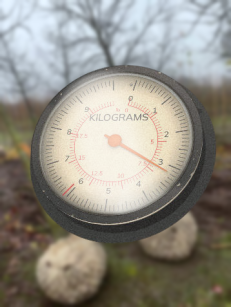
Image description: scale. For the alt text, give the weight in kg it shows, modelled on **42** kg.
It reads **3.2** kg
